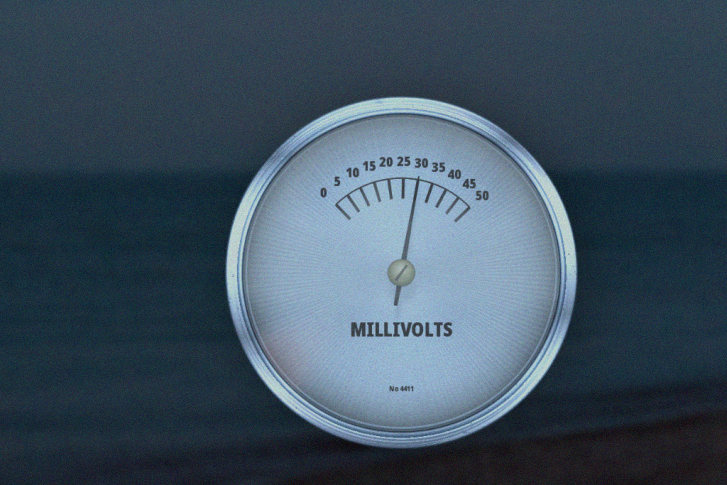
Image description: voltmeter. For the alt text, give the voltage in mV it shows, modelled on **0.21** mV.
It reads **30** mV
